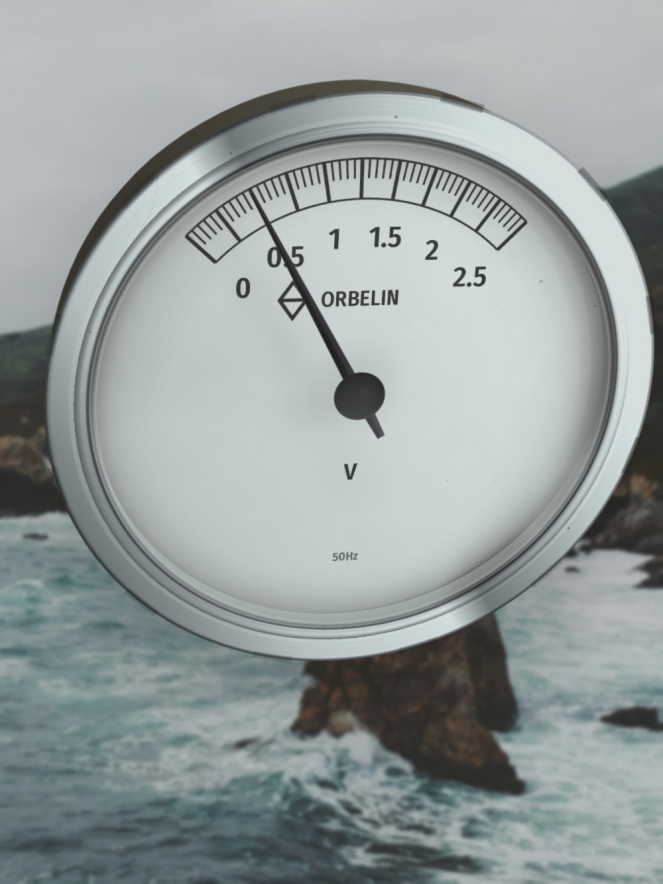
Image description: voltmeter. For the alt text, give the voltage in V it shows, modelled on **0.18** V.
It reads **0.5** V
